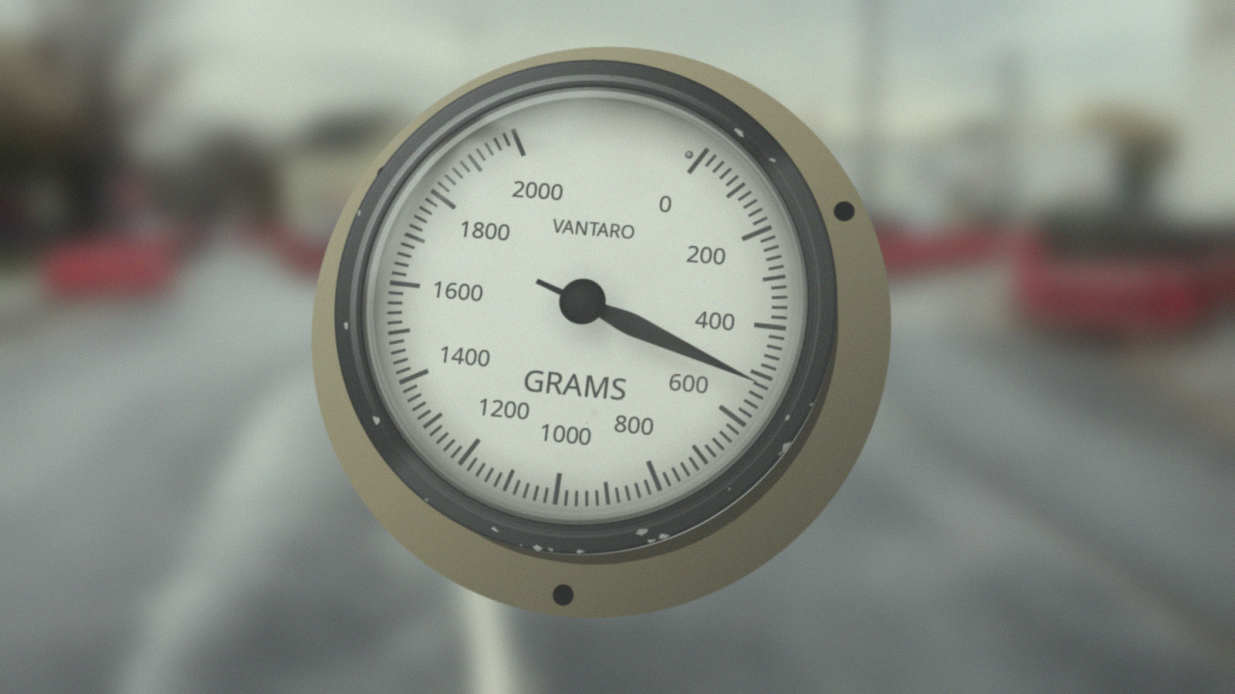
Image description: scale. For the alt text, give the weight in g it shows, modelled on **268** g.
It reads **520** g
